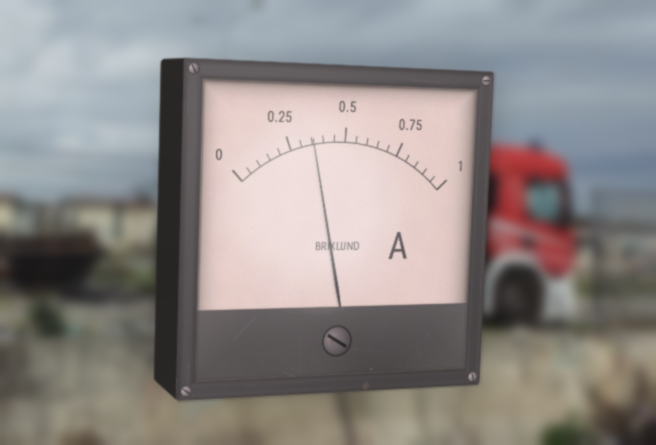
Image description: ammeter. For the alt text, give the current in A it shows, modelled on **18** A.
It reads **0.35** A
